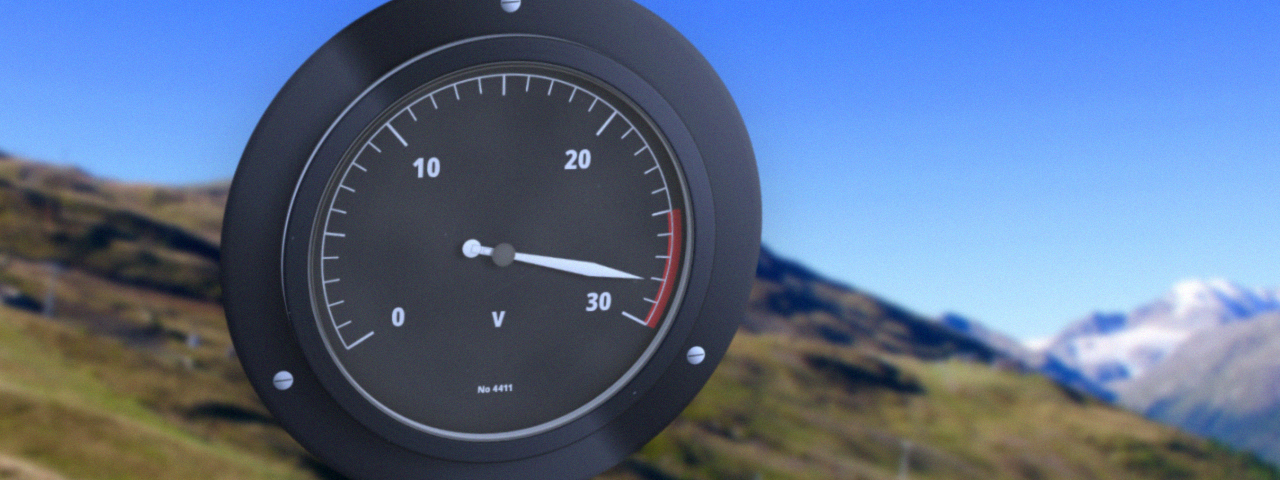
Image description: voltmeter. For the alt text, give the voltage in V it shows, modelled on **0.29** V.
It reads **28** V
